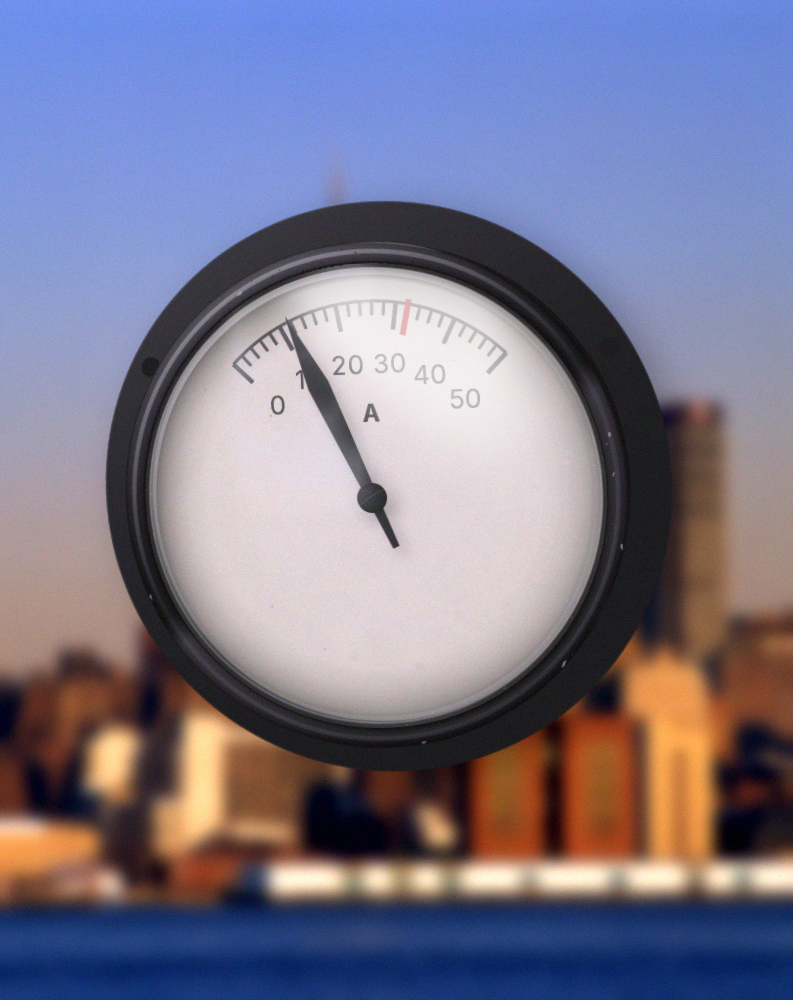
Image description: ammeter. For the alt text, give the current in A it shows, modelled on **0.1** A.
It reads **12** A
